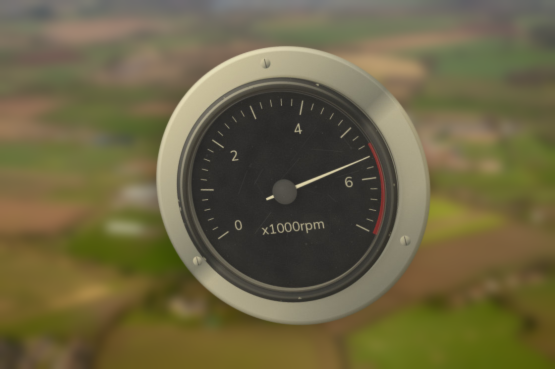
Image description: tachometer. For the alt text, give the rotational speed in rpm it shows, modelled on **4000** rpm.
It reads **5600** rpm
